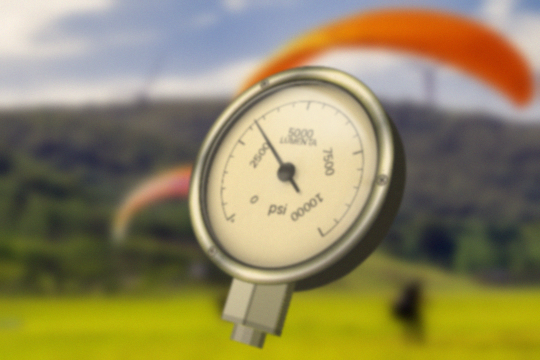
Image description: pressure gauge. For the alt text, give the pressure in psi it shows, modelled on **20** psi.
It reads **3250** psi
